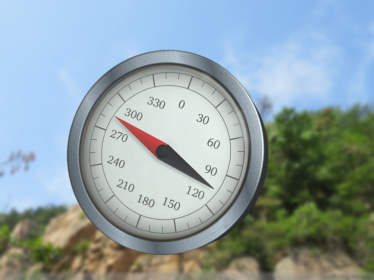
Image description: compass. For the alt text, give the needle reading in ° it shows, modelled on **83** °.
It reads **285** °
